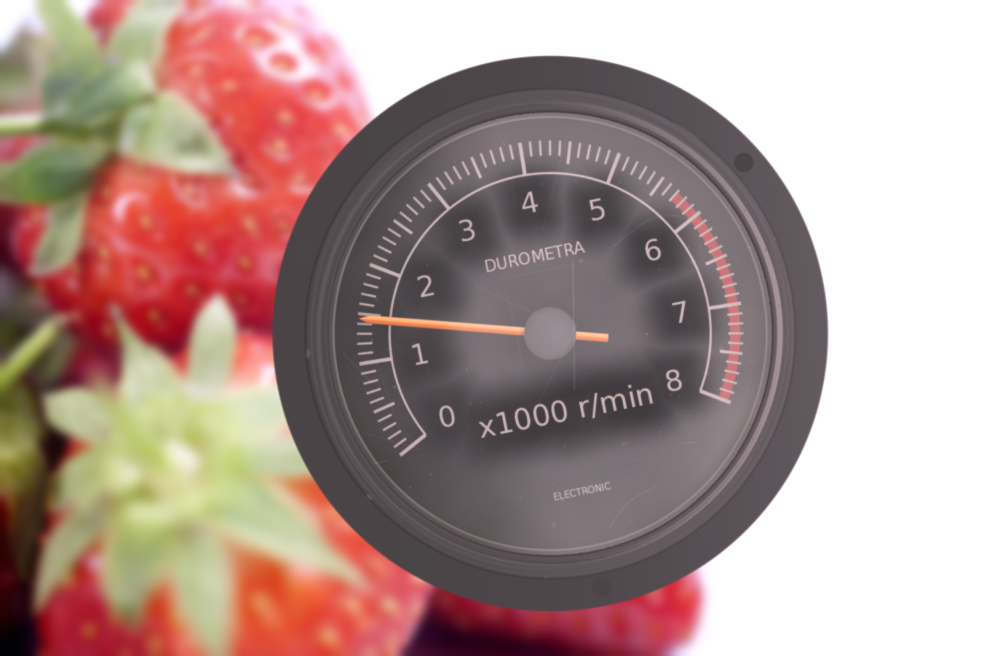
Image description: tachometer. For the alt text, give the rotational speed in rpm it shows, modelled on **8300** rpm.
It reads **1450** rpm
